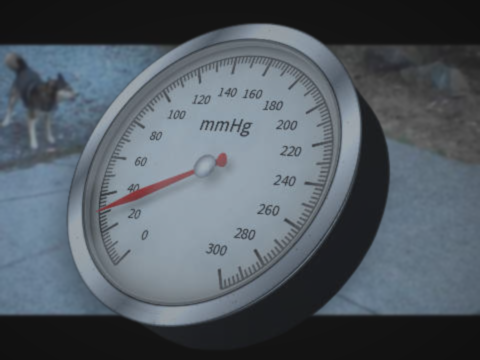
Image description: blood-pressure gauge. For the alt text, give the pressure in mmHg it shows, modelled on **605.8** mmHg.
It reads **30** mmHg
